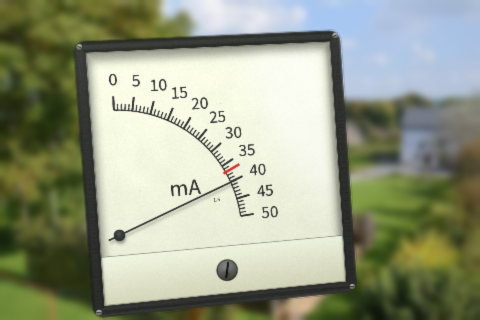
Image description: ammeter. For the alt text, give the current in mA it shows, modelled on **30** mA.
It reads **40** mA
